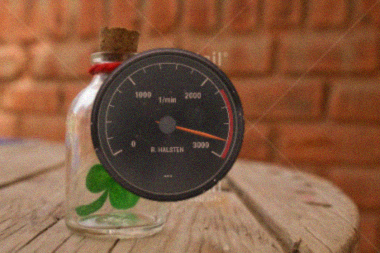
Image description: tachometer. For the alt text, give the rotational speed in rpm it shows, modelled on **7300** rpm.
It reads **2800** rpm
